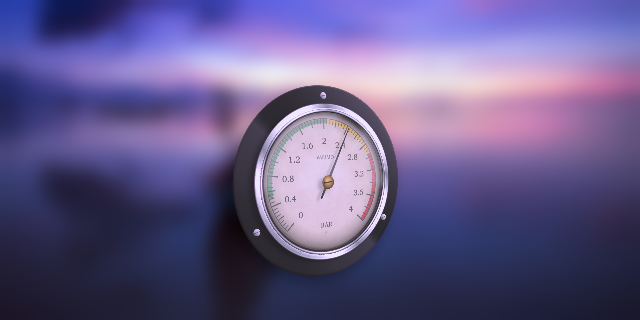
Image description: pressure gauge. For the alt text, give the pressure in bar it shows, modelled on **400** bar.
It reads **2.4** bar
